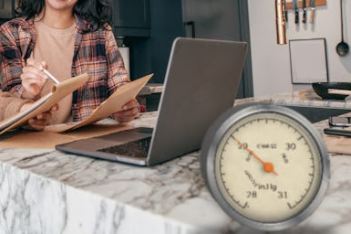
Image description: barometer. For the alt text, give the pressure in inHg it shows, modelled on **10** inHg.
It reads **29** inHg
